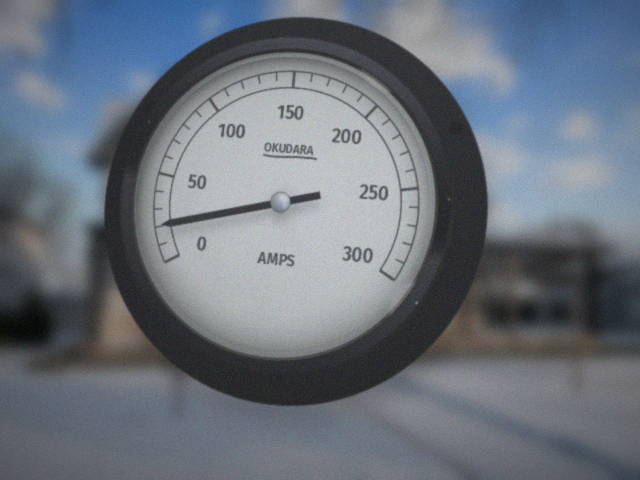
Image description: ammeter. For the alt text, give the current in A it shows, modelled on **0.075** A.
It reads **20** A
